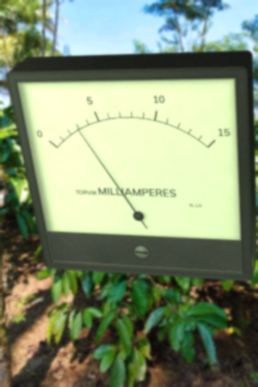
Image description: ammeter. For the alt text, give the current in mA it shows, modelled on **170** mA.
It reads **3** mA
